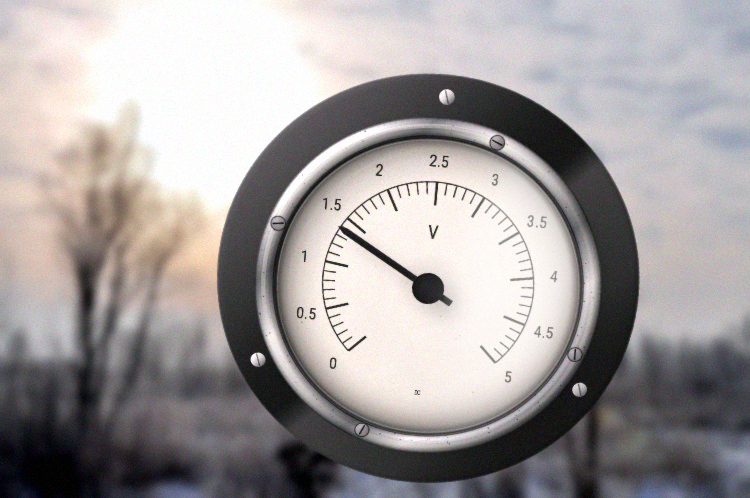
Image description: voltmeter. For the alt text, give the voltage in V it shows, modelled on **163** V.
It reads **1.4** V
